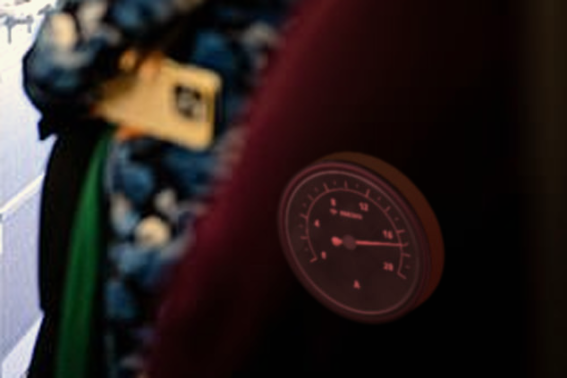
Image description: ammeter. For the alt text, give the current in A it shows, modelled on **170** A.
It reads **17** A
